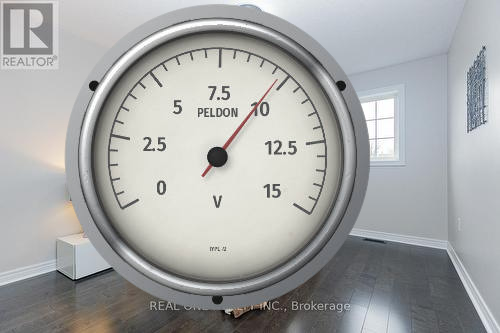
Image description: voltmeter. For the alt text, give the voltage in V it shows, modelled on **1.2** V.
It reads **9.75** V
